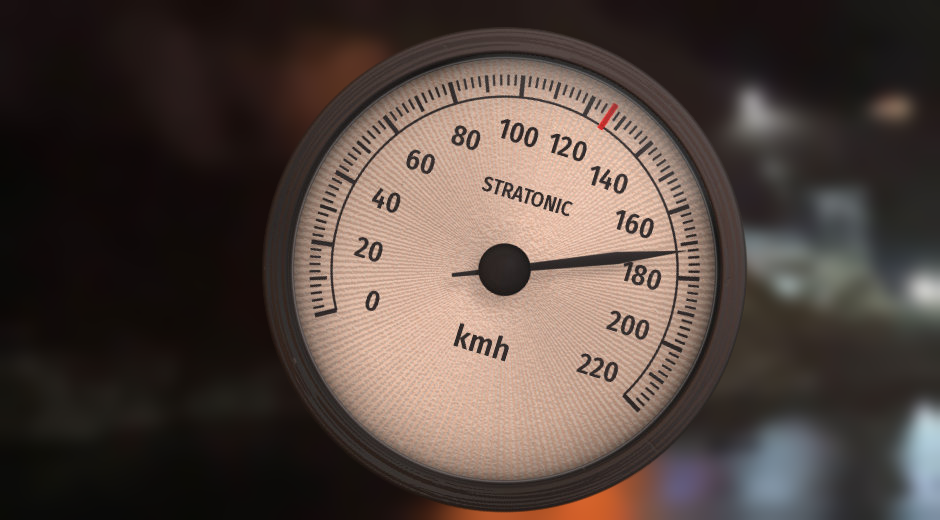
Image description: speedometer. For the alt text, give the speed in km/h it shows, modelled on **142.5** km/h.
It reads **172** km/h
